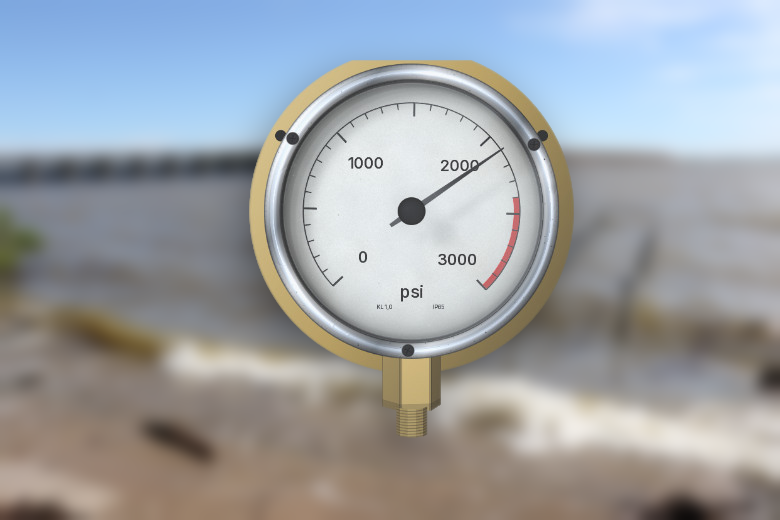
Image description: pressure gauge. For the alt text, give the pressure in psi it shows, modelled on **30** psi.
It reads **2100** psi
